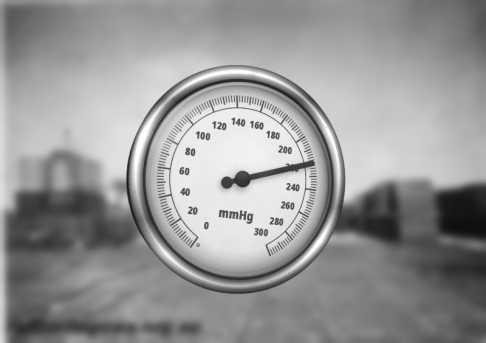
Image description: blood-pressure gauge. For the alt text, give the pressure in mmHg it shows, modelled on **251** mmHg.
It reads **220** mmHg
